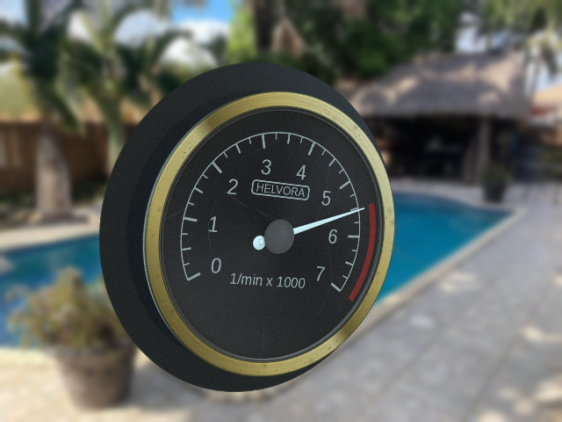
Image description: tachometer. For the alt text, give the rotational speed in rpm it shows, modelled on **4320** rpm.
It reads **5500** rpm
